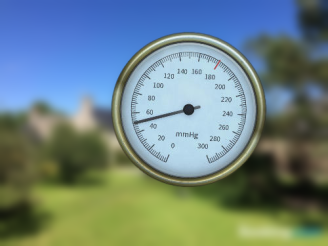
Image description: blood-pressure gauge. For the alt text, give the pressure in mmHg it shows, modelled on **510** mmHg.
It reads **50** mmHg
